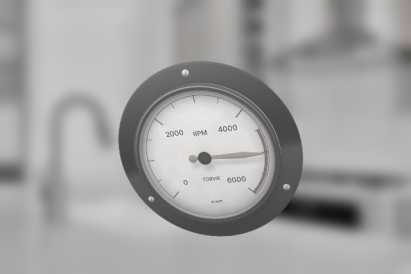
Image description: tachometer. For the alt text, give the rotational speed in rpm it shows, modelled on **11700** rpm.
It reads **5000** rpm
